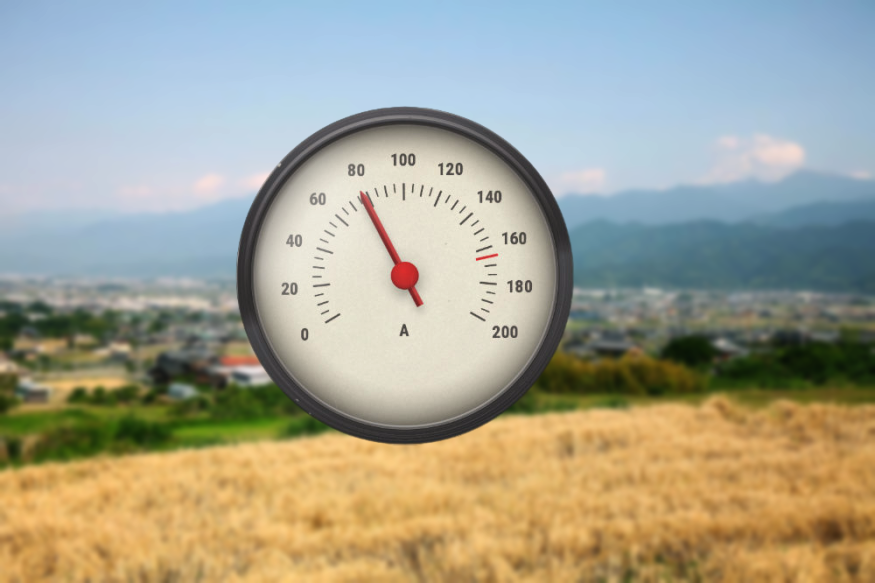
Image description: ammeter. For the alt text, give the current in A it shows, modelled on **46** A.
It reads **77.5** A
